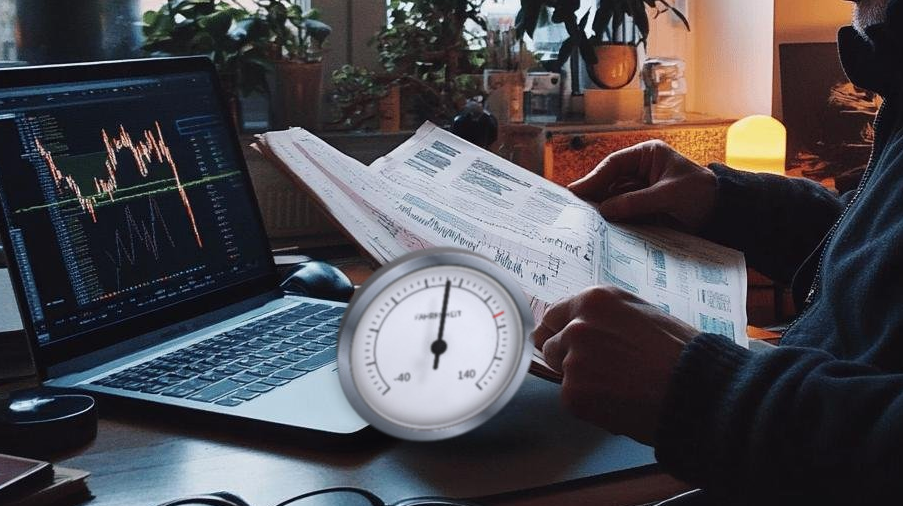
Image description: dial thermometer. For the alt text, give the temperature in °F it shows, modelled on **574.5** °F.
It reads **52** °F
